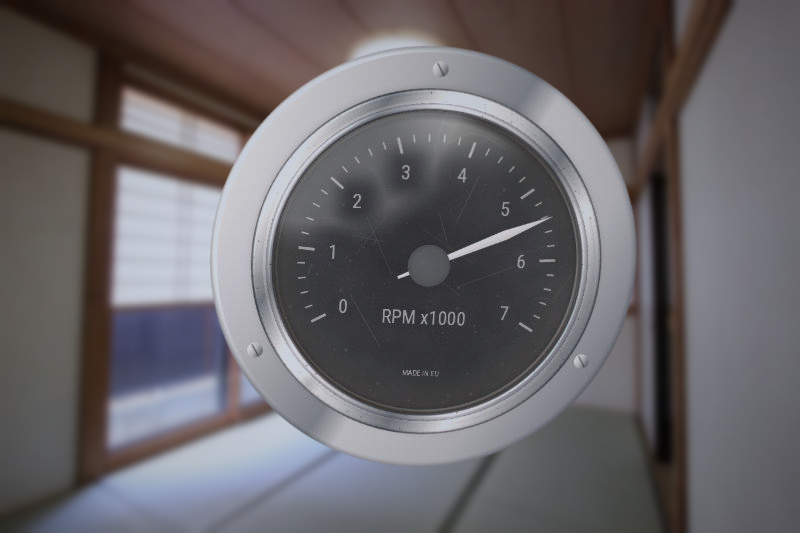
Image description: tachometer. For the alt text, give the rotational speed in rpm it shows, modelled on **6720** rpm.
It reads **5400** rpm
